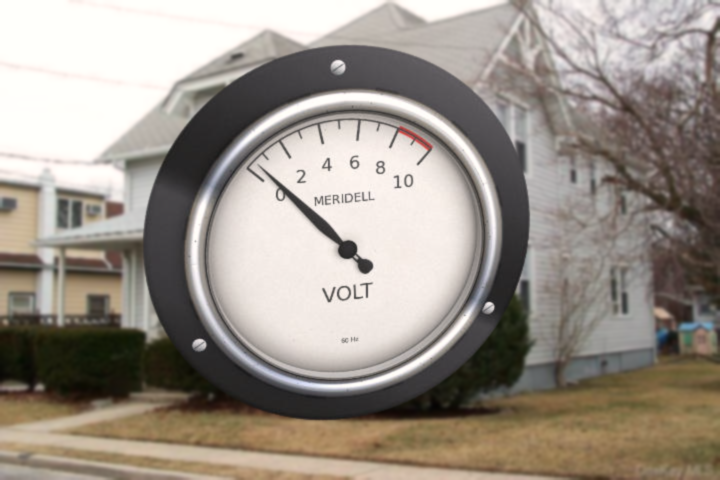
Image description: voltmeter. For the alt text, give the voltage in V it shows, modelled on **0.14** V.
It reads **0.5** V
